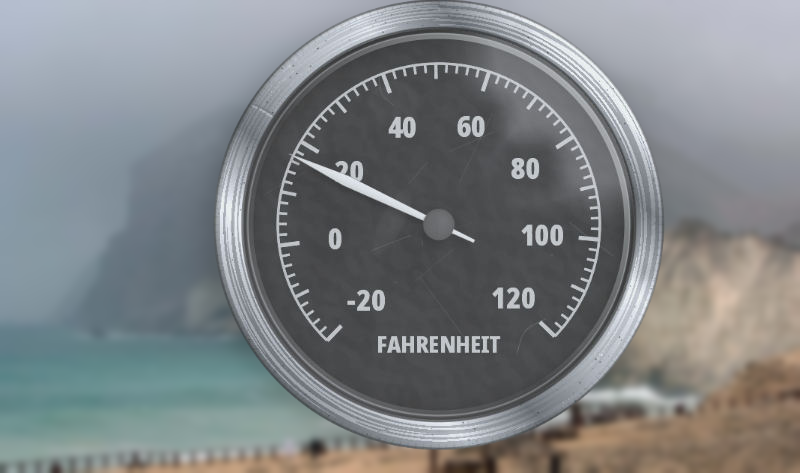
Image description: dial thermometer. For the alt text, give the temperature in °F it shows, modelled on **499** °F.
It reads **17** °F
